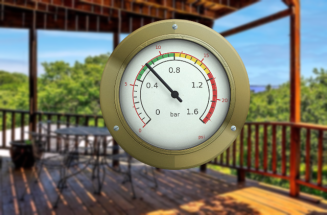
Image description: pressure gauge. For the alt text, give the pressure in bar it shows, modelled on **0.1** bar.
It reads **0.55** bar
